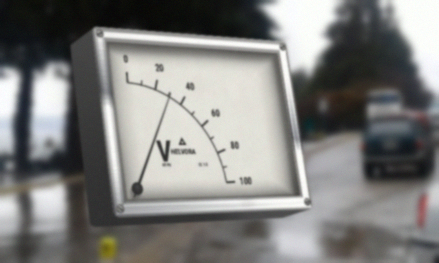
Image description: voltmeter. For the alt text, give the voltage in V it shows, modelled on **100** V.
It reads **30** V
